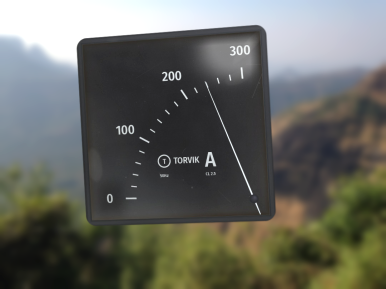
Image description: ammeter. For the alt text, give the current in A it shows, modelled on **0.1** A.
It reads **240** A
